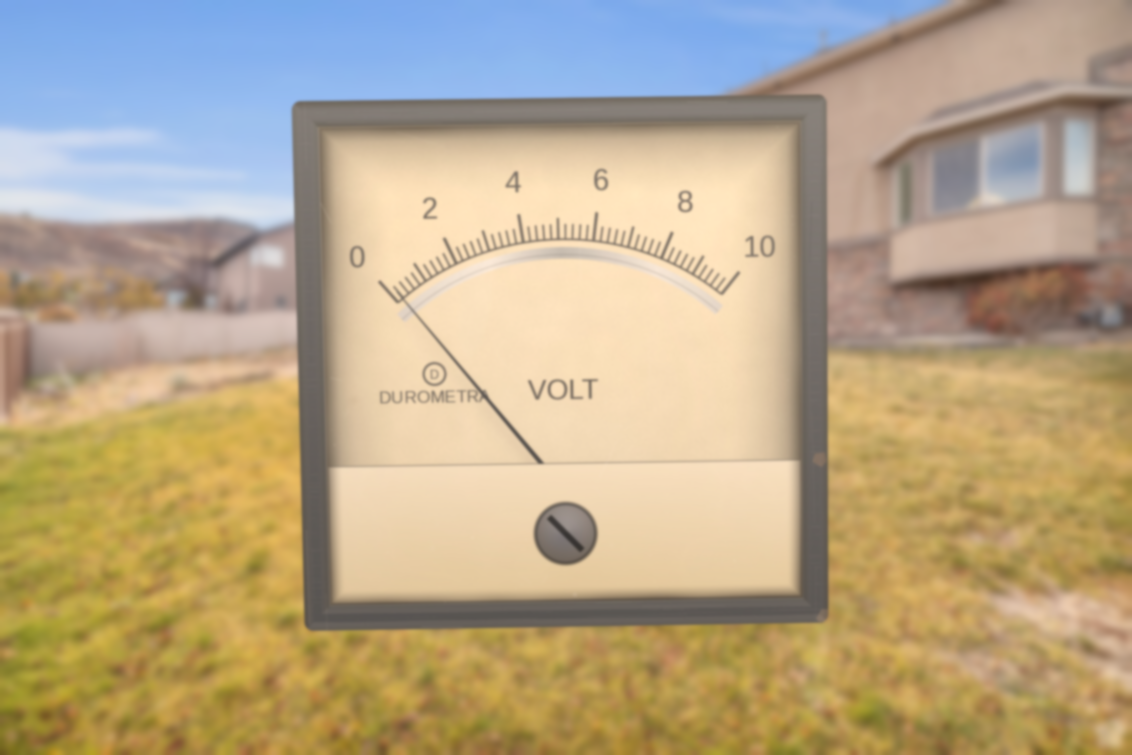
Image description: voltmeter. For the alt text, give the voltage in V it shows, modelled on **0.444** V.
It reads **0.2** V
